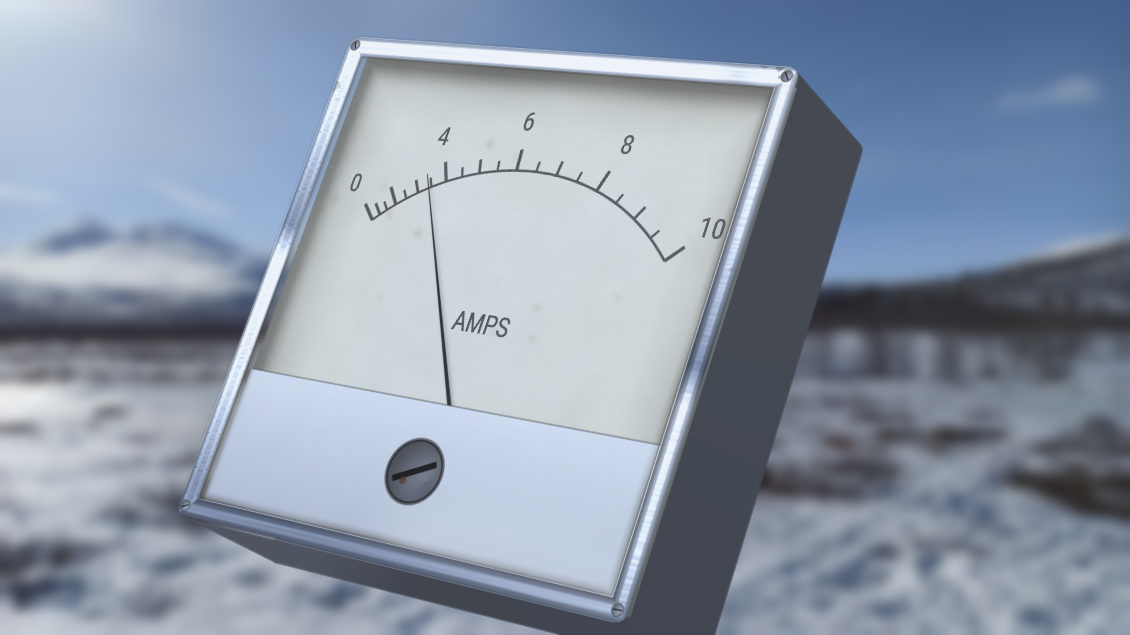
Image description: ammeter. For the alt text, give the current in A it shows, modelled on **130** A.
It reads **3.5** A
